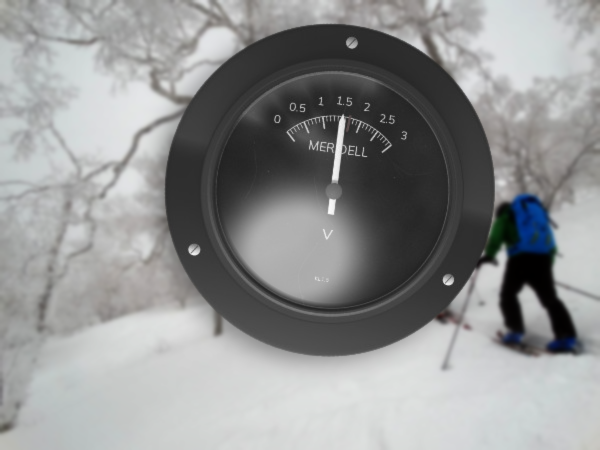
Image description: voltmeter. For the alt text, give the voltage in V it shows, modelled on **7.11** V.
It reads **1.5** V
